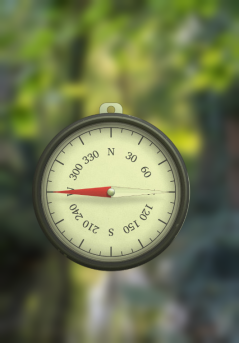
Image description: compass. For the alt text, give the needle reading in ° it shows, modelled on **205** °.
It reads **270** °
